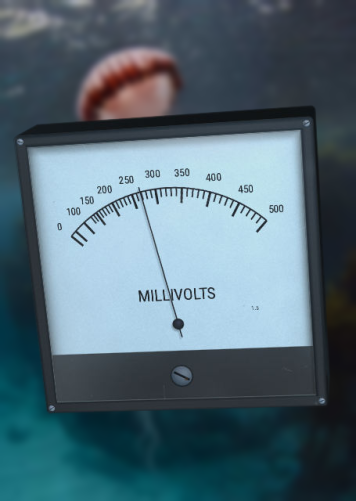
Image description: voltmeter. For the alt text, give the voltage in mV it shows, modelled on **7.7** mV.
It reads **270** mV
